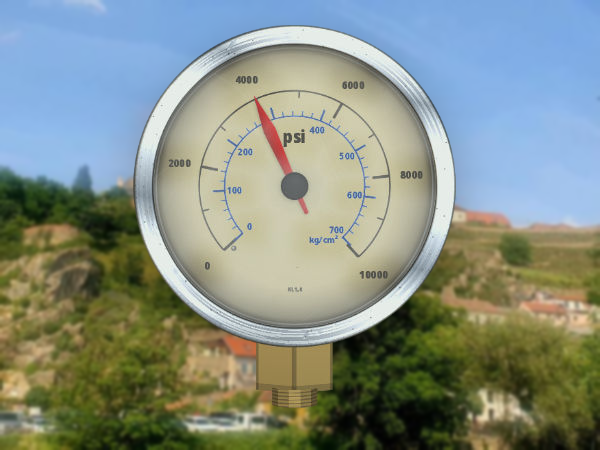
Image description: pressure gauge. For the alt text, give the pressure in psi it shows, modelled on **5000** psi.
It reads **4000** psi
